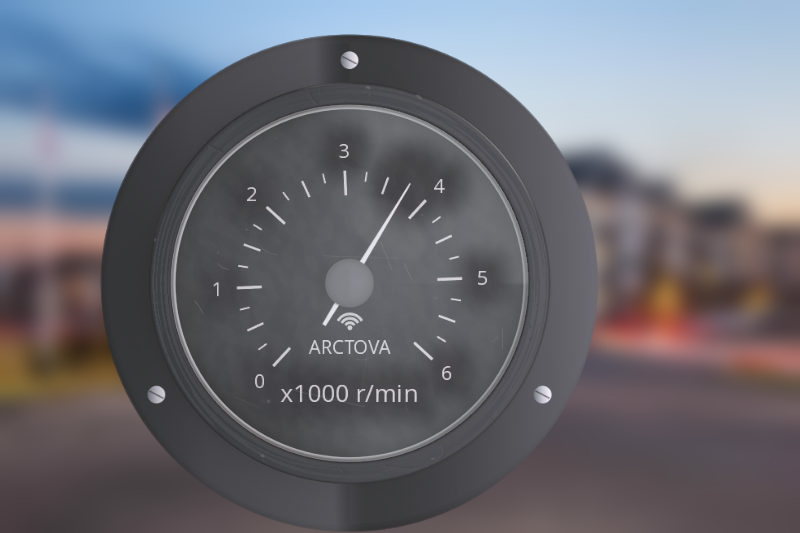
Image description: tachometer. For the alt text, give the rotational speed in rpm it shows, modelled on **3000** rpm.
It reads **3750** rpm
